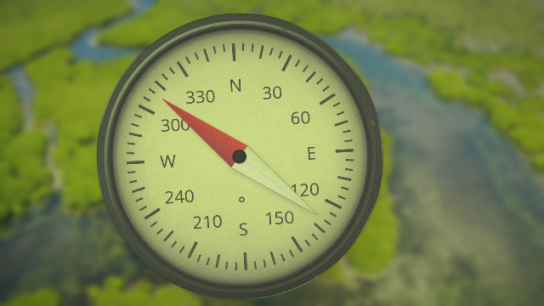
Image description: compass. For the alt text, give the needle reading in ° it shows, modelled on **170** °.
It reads **310** °
